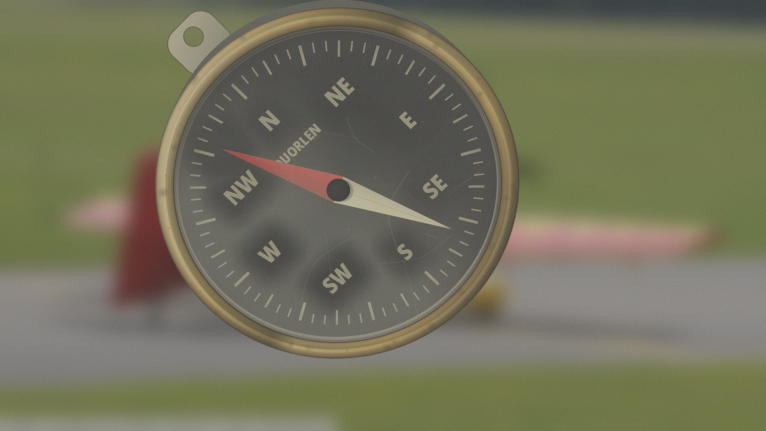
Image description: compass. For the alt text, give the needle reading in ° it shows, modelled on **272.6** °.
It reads **335** °
